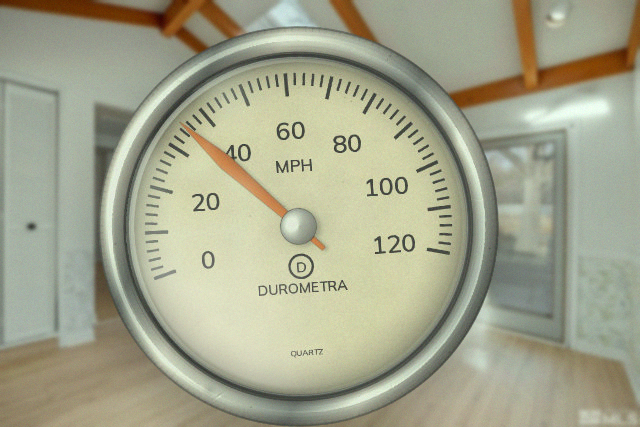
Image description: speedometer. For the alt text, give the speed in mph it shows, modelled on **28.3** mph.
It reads **35** mph
